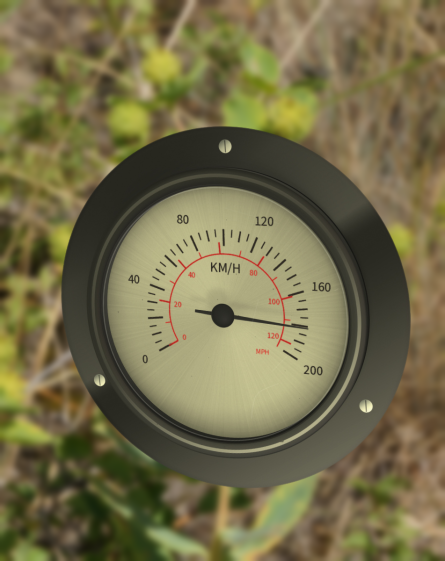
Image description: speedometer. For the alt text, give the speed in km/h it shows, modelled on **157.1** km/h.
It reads **180** km/h
